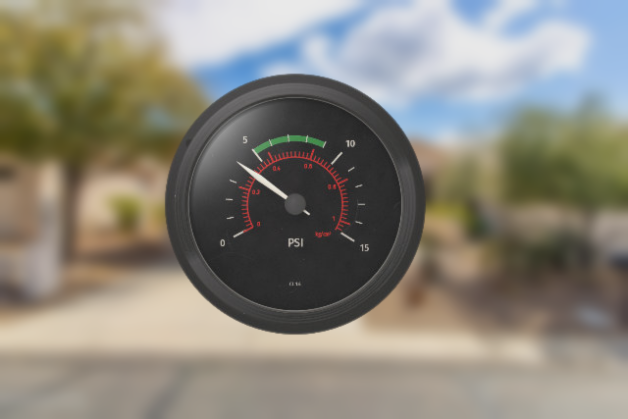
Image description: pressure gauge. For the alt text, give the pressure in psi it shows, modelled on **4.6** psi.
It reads **4** psi
